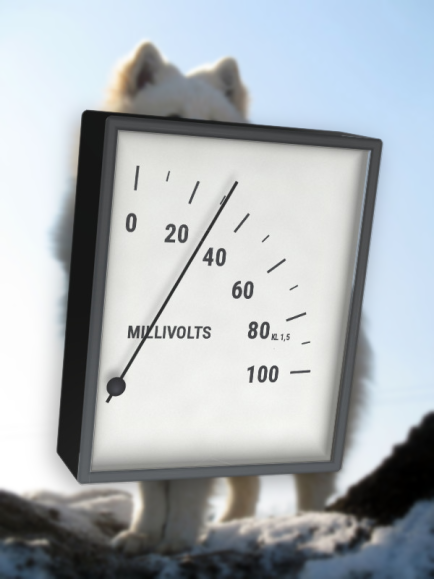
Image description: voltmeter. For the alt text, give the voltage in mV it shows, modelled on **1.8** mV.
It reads **30** mV
